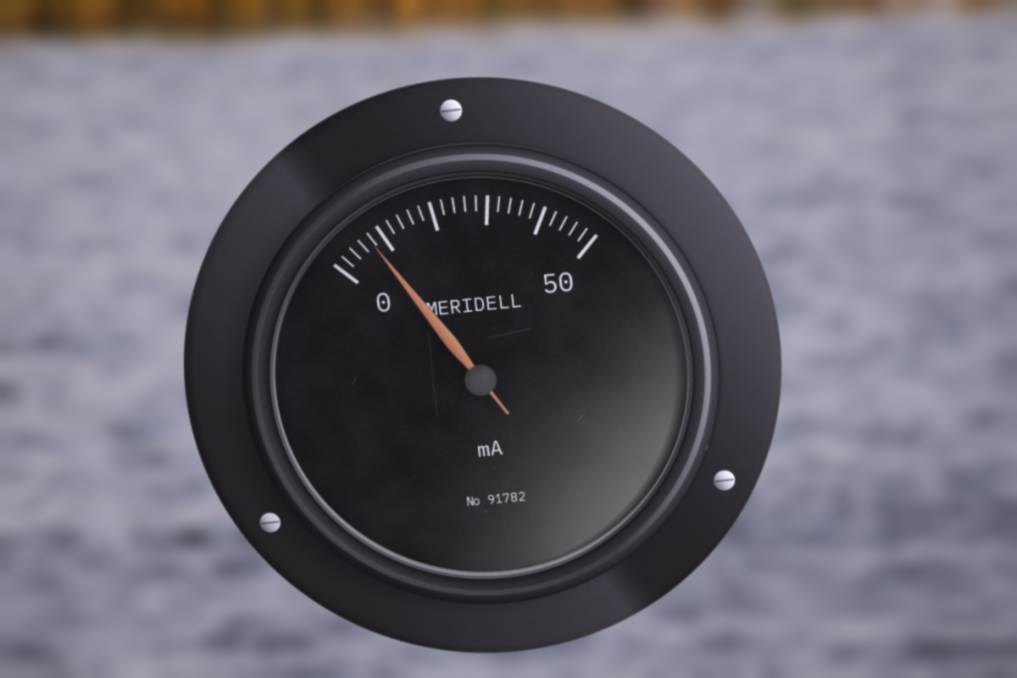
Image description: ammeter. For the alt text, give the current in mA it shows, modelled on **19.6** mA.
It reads **8** mA
